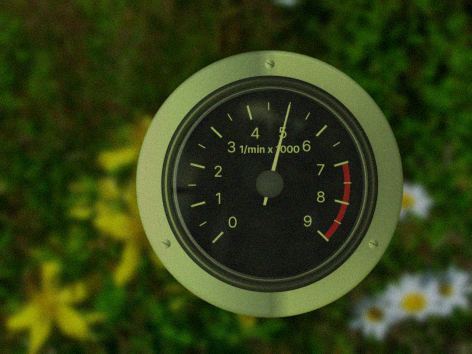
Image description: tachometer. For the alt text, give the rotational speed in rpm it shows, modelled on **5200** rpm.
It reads **5000** rpm
